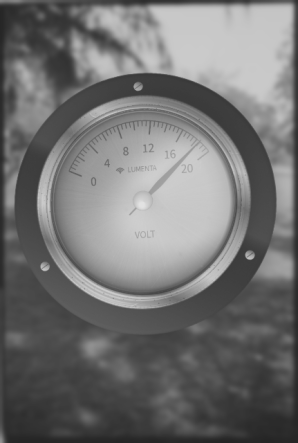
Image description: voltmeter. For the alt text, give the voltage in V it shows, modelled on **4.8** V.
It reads **18.5** V
